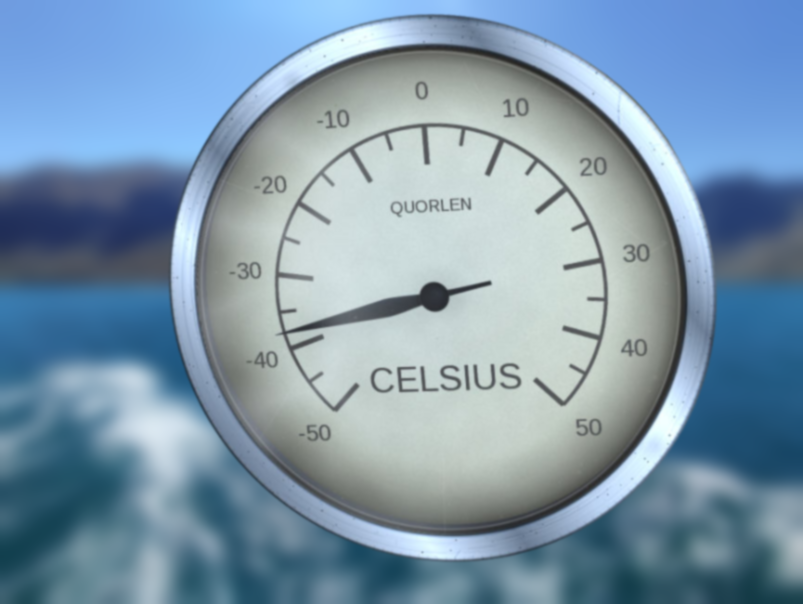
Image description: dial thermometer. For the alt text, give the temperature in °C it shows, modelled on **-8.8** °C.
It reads **-37.5** °C
